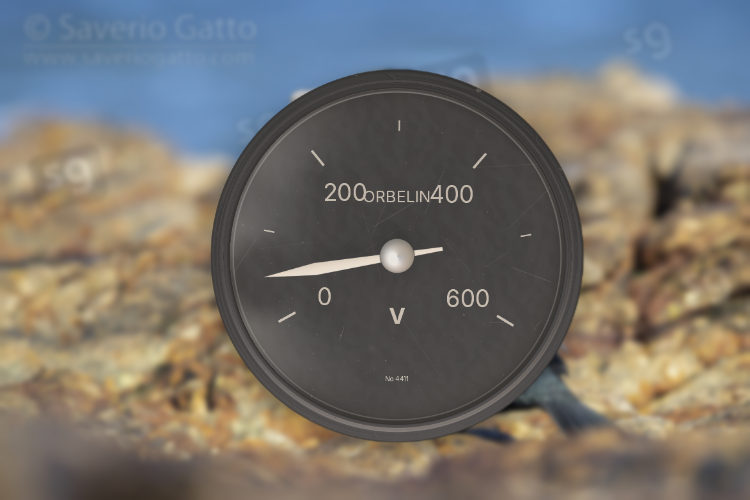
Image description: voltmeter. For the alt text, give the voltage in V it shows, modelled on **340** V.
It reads **50** V
